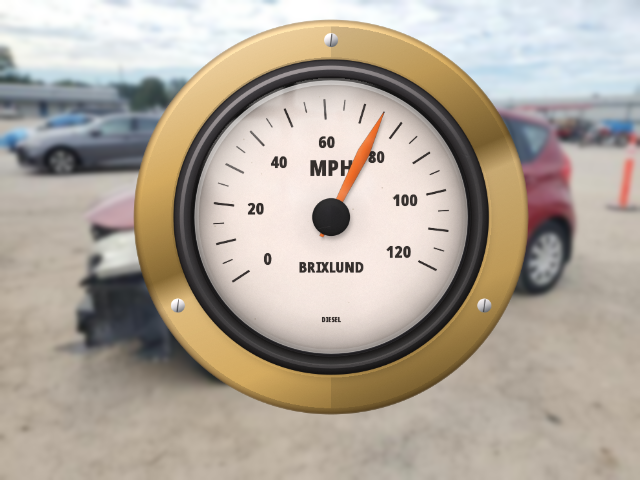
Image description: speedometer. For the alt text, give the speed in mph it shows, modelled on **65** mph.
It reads **75** mph
